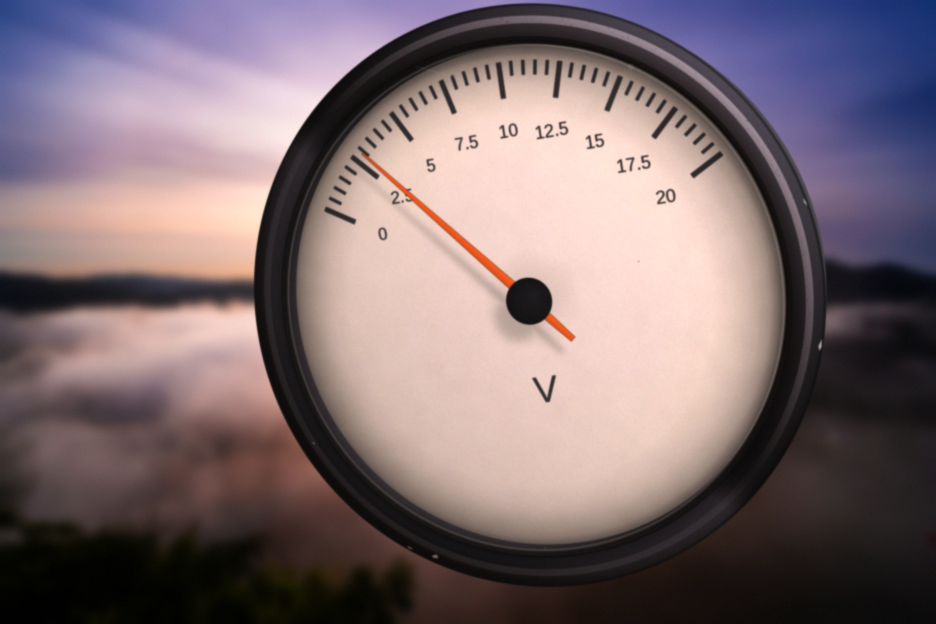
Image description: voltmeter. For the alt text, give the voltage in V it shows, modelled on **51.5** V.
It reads **3** V
